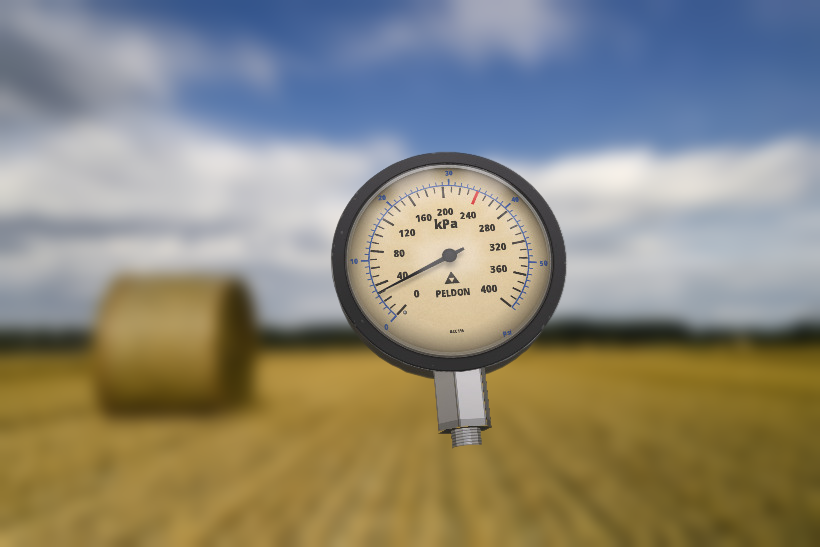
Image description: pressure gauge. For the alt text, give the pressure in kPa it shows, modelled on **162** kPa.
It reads **30** kPa
